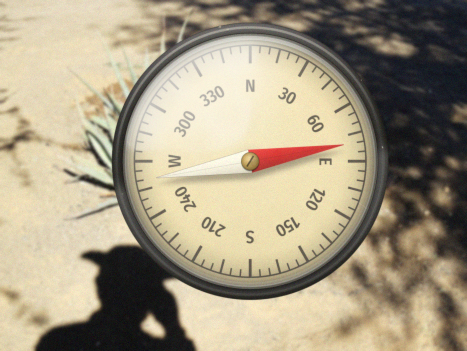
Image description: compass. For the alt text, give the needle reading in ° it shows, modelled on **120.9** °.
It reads **80** °
